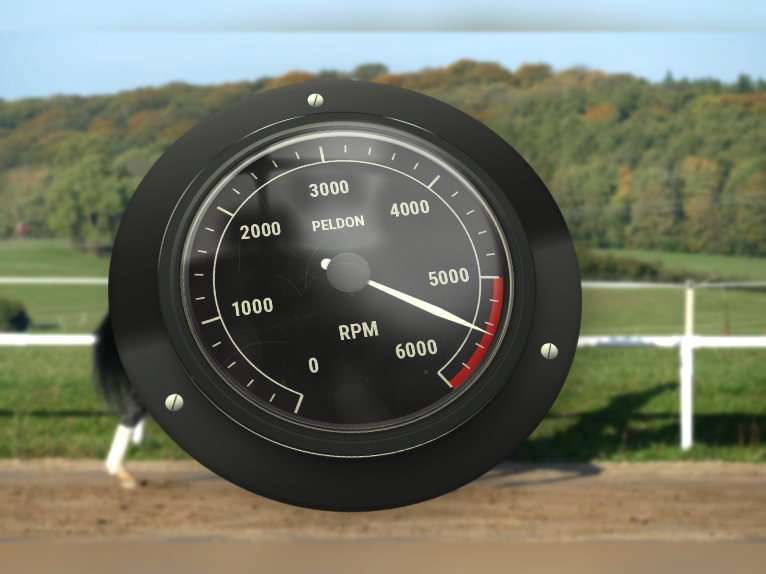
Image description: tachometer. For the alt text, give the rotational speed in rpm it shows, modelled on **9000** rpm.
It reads **5500** rpm
